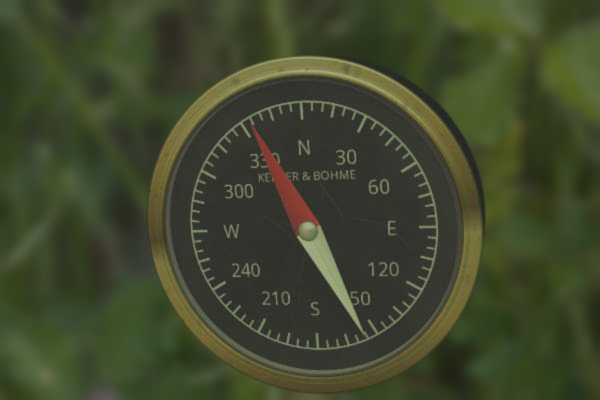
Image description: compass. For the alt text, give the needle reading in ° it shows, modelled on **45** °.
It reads **335** °
